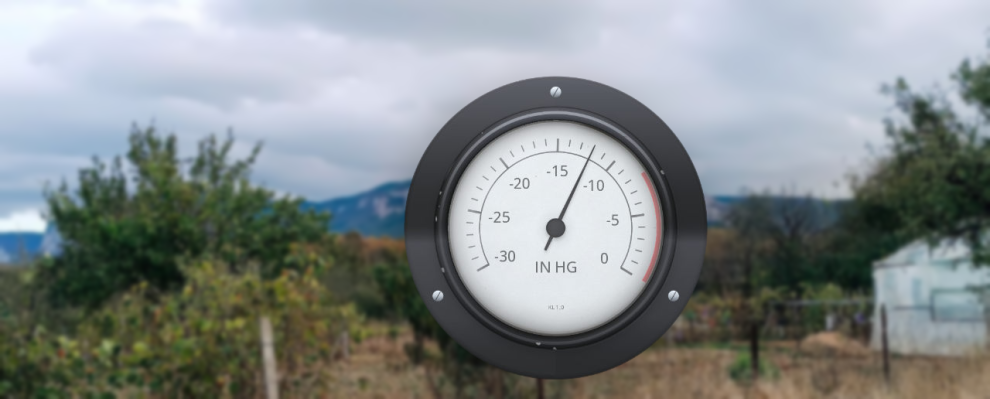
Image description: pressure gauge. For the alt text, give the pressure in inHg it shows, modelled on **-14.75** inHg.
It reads **-12** inHg
